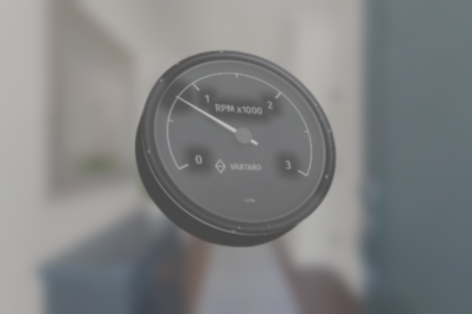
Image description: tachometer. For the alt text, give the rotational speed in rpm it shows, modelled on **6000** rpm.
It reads **750** rpm
